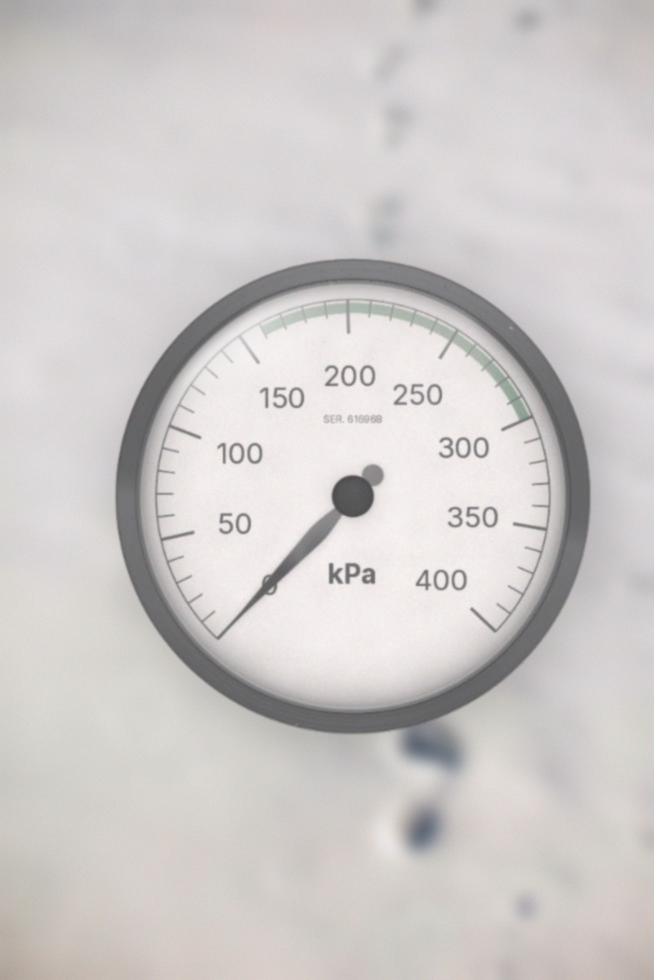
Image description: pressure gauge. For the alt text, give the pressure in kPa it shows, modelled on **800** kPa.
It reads **0** kPa
